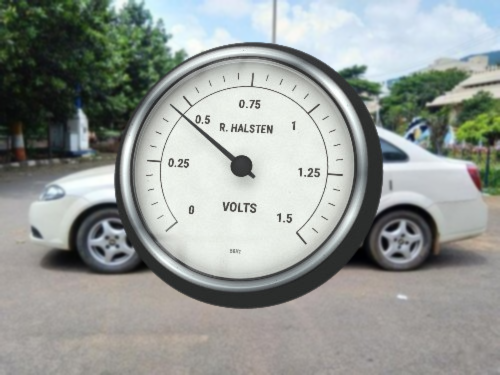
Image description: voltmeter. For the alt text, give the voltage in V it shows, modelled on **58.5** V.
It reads **0.45** V
